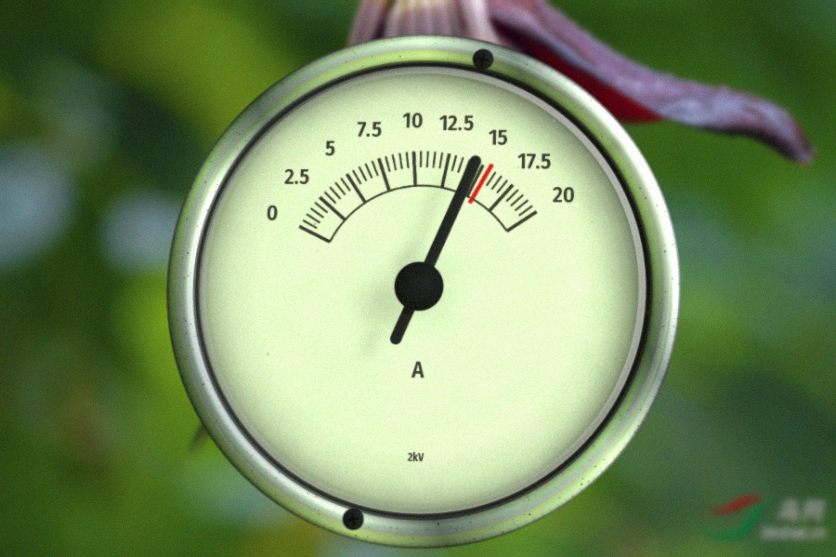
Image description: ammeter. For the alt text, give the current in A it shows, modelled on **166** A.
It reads **14.5** A
